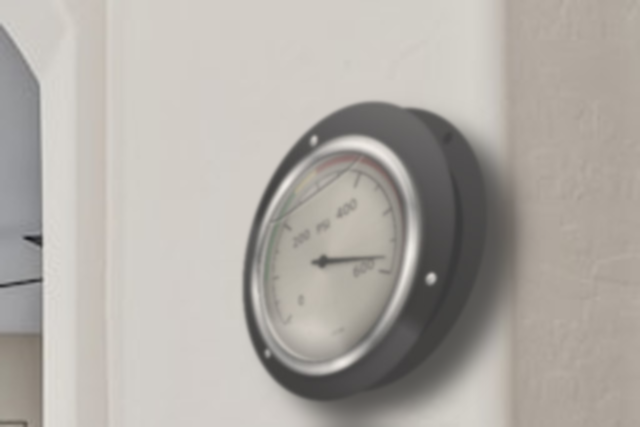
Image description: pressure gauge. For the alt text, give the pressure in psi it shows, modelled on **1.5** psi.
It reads **575** psi
